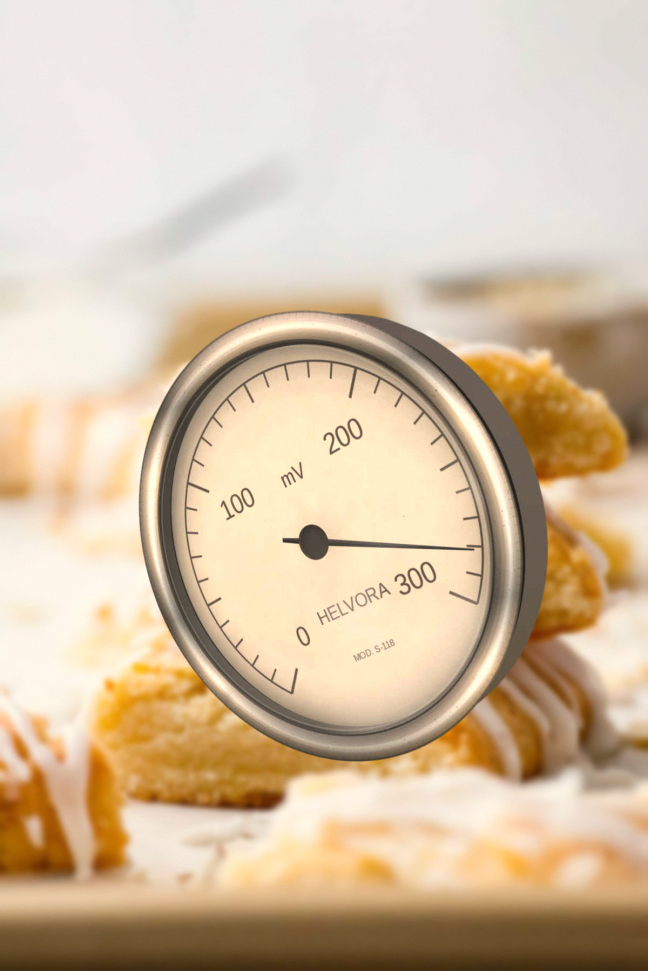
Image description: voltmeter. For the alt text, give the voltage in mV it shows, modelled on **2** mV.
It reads **280** mV
